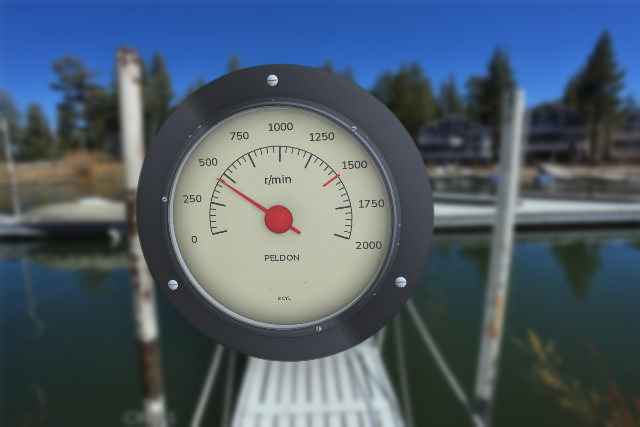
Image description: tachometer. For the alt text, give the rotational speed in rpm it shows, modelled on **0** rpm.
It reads **450** rpm
